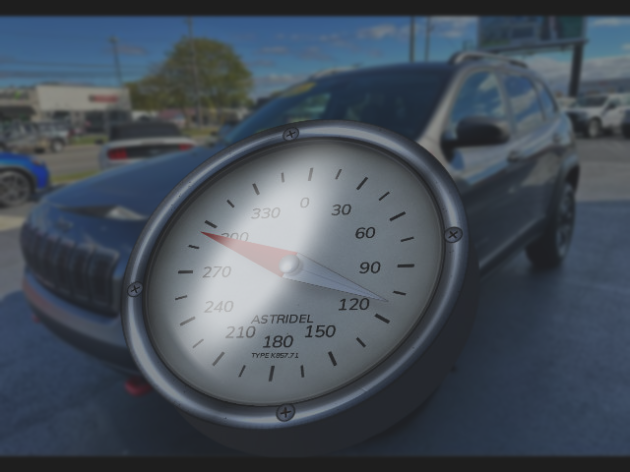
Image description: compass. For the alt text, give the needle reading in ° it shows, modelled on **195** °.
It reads **292.5** °
